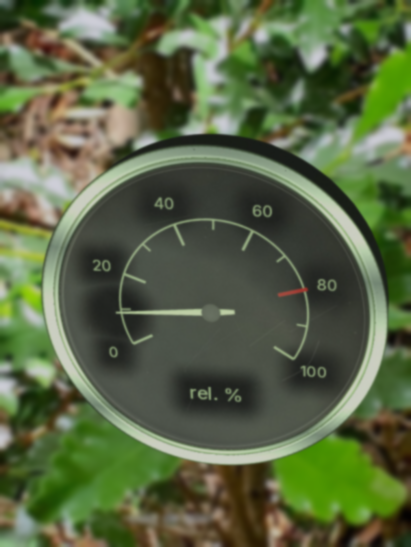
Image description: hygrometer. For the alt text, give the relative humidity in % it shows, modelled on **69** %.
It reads **10** %
